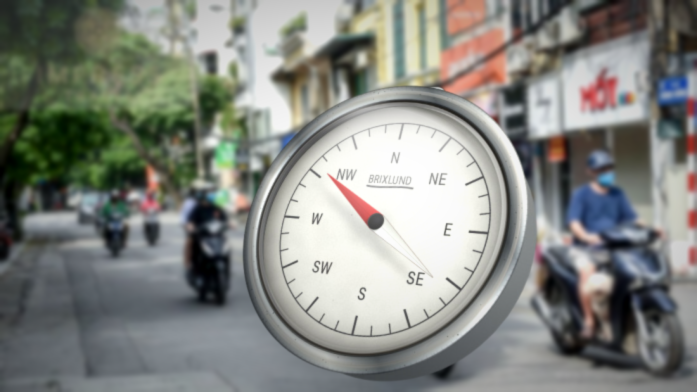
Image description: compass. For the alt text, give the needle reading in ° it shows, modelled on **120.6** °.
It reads **305** °
